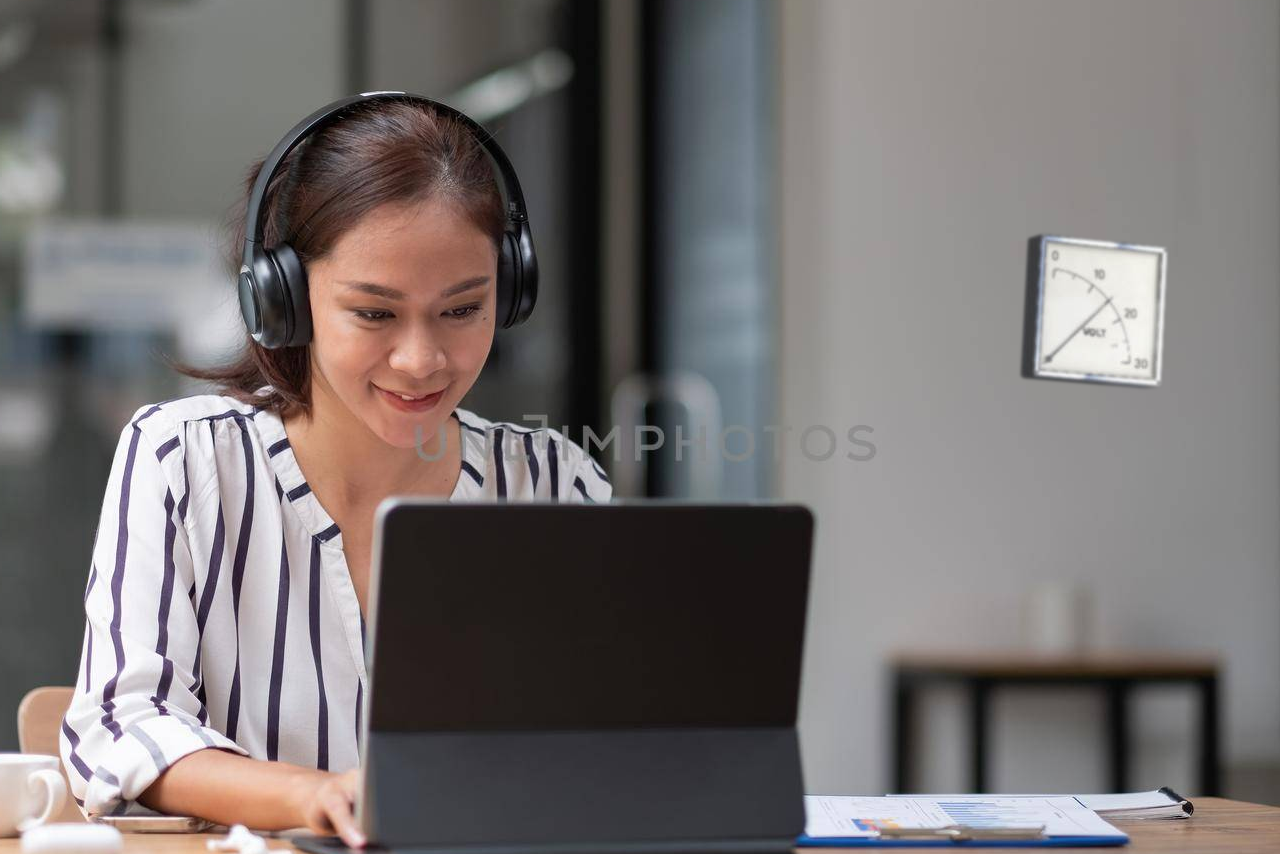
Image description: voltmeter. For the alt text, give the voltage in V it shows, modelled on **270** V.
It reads **15** V
